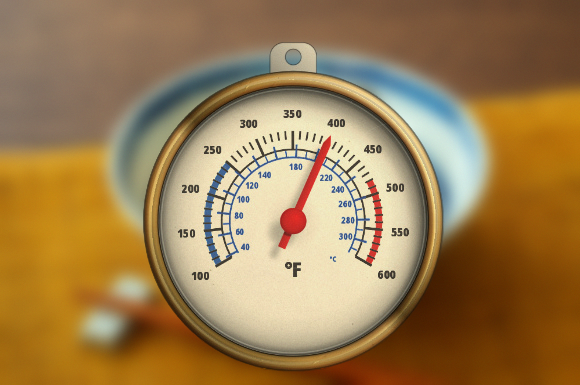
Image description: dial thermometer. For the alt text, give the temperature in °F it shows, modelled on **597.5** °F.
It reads **400** °F
